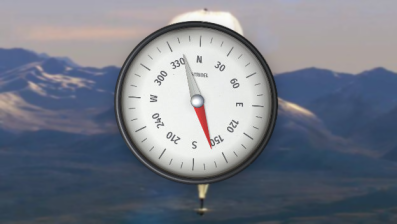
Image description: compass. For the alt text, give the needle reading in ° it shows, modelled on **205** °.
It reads **160** °
